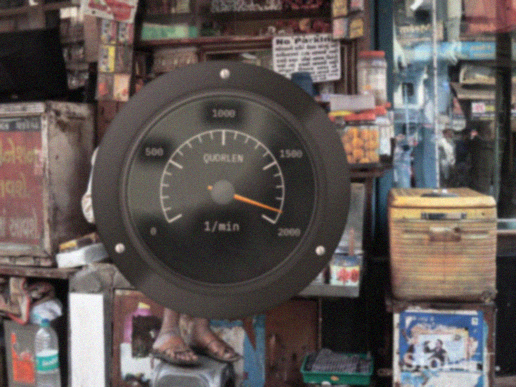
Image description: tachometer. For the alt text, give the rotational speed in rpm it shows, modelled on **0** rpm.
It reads **1900** rpm
